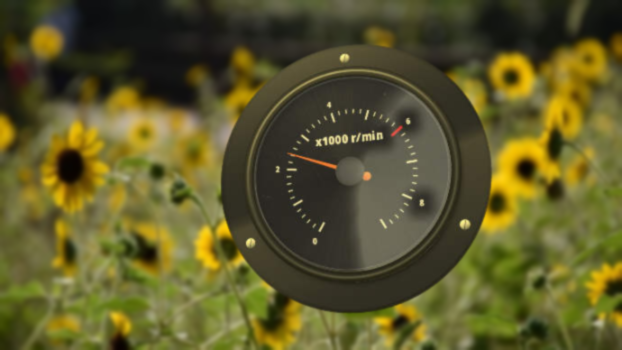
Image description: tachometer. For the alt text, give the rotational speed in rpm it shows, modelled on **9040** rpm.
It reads **2400** rpm
